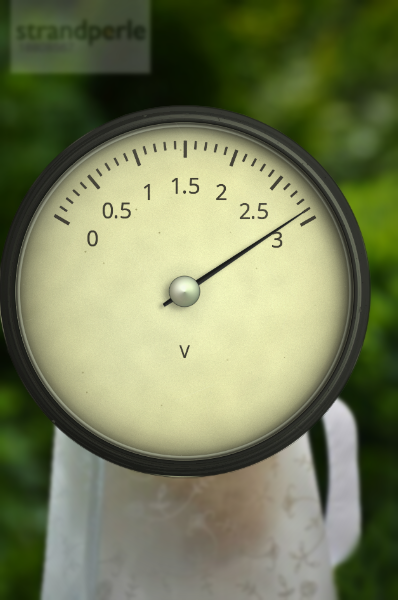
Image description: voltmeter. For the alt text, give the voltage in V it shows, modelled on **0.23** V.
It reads **2.9** V
